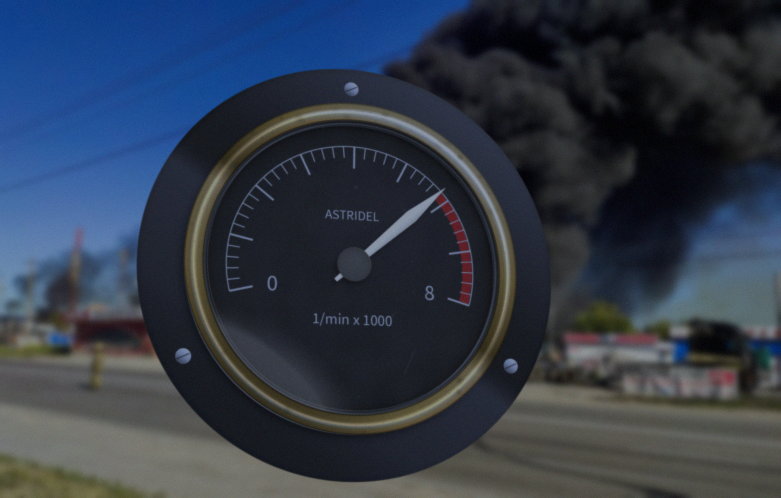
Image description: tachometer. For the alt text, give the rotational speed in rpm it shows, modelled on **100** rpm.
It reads **5800** rpm
